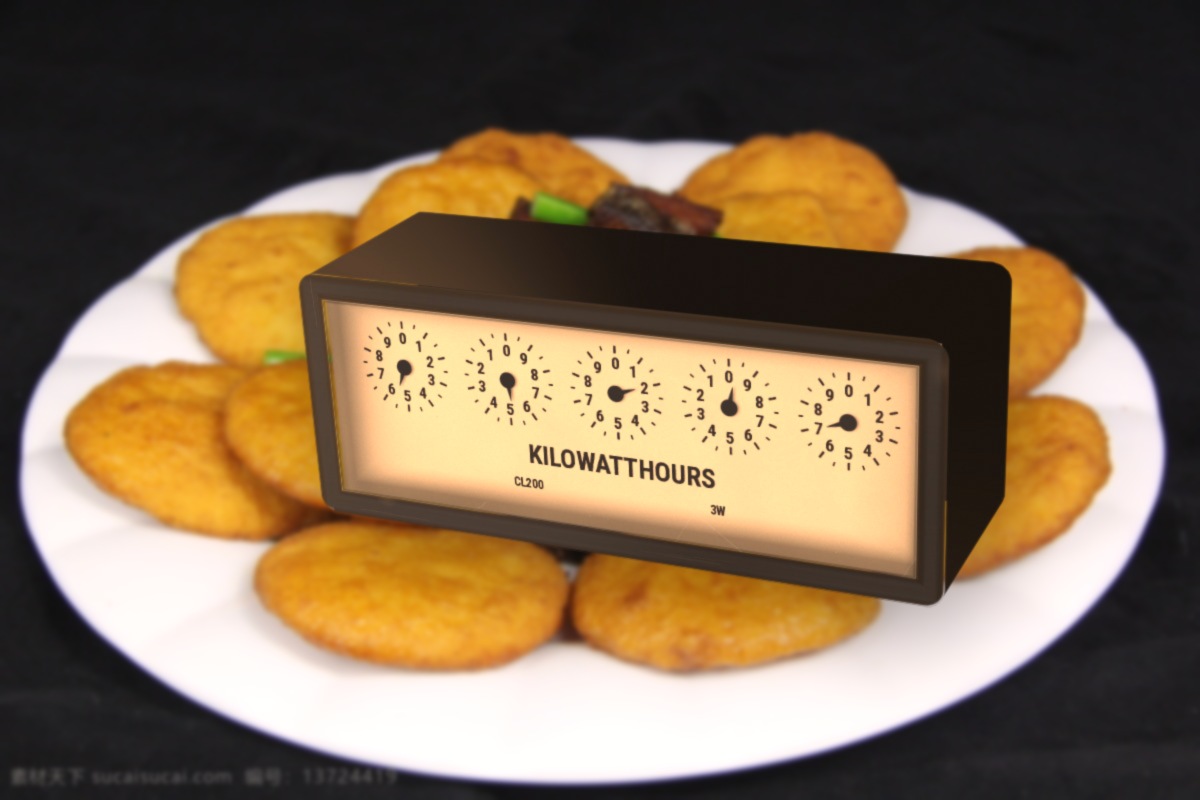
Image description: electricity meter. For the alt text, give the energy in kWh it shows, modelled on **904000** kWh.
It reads **55197** kWh
